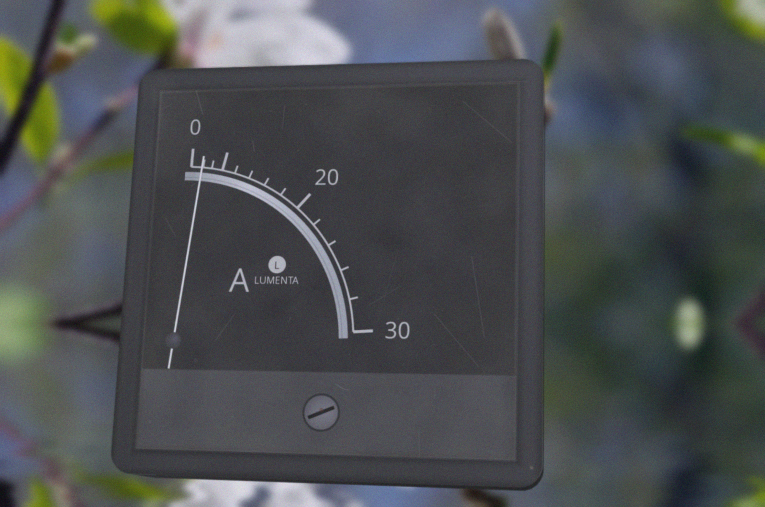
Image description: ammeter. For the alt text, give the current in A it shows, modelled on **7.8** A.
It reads **6** A
